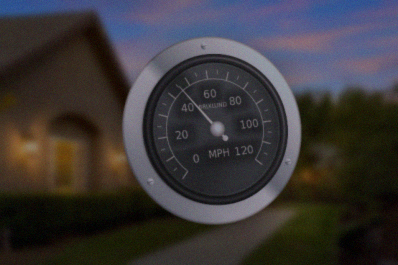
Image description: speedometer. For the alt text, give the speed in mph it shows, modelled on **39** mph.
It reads **45** mph
